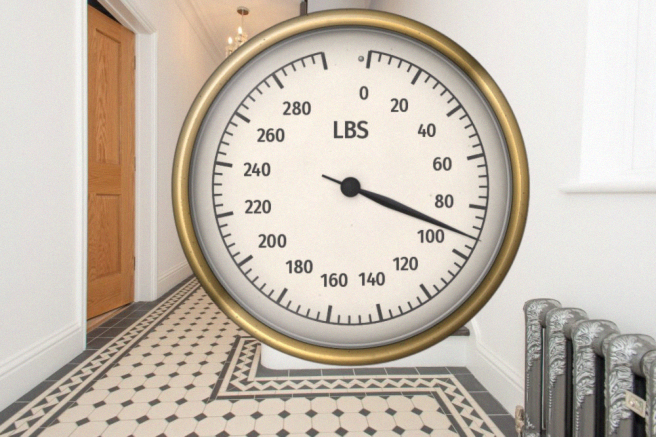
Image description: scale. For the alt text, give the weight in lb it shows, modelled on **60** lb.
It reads **92** lb
